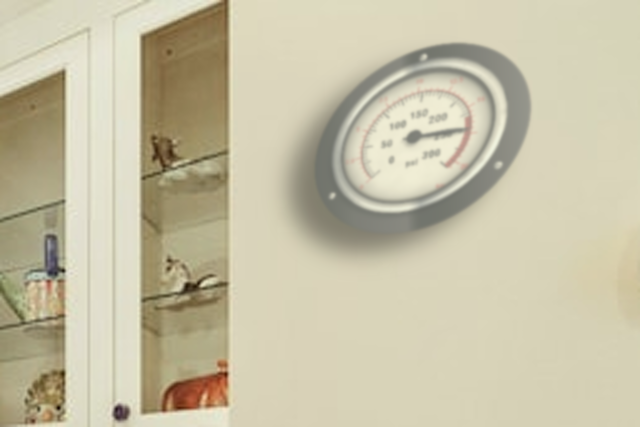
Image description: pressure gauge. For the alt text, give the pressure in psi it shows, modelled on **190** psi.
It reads **250** psi
